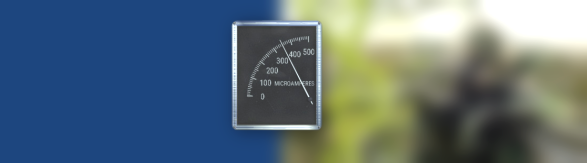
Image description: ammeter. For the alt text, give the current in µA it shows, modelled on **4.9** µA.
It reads **350** µA
